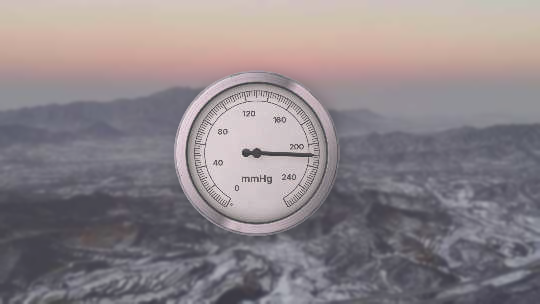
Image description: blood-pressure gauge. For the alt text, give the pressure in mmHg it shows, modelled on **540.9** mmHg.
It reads **210** mmHg
